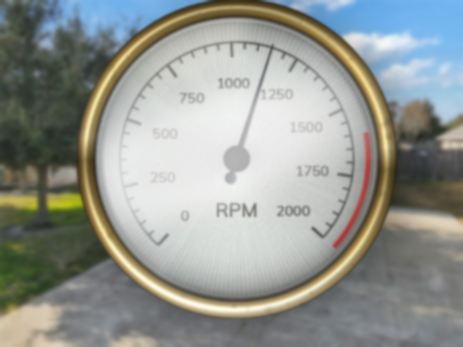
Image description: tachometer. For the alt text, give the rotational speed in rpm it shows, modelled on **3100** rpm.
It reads **1150** rpm
